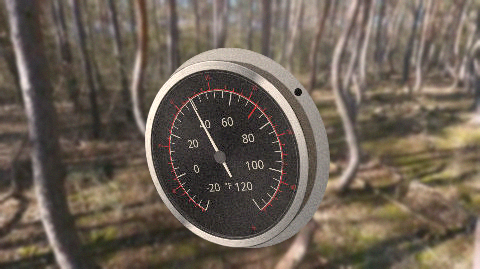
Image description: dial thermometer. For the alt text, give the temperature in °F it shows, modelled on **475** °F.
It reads **40** °F
